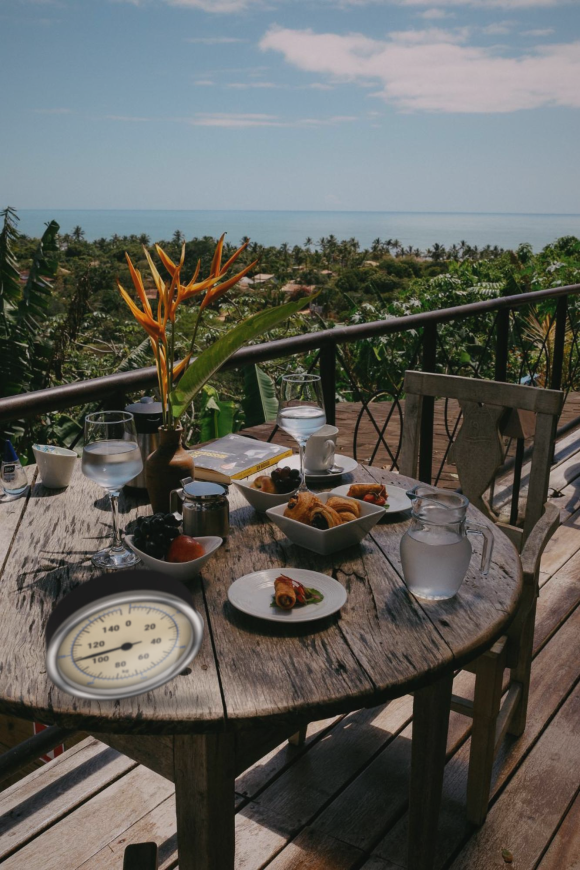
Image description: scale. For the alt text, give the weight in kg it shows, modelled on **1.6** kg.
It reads **110** kg
